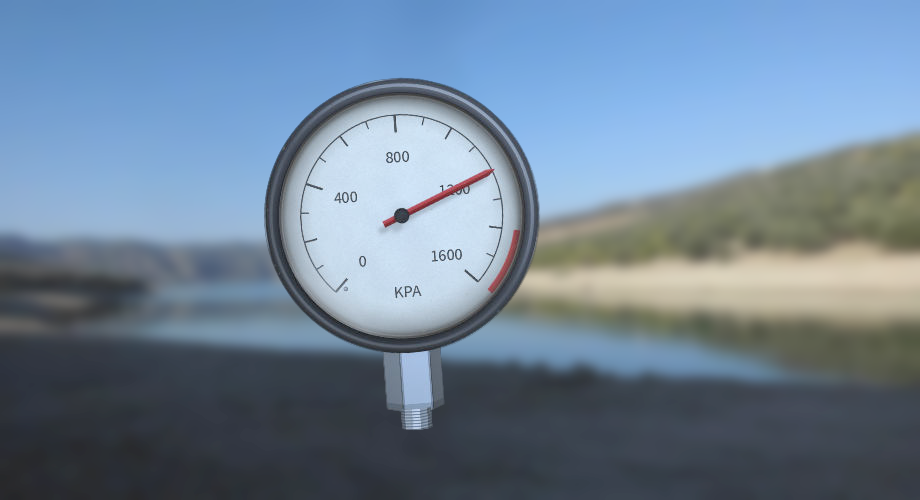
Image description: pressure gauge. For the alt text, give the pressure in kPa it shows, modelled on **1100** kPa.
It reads **1200** kPa
